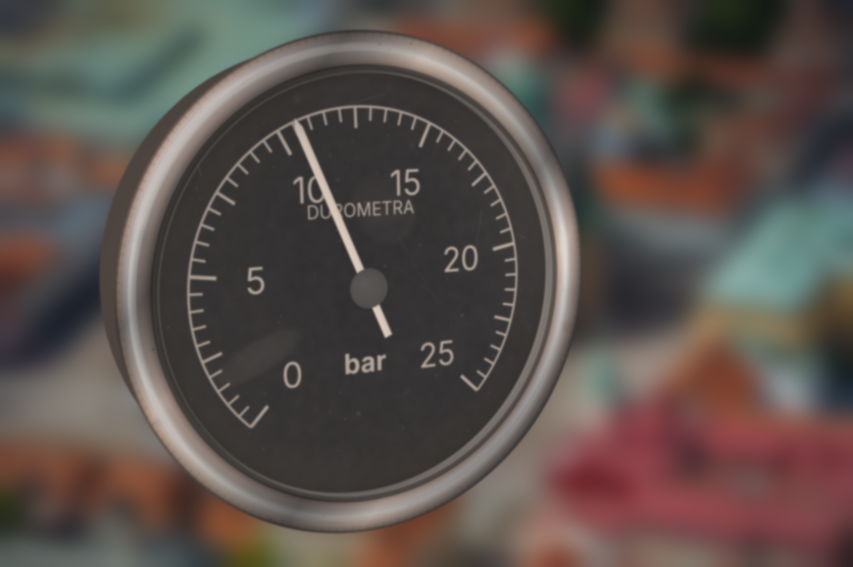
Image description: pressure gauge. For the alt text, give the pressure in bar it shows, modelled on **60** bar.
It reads **10.5** bar
